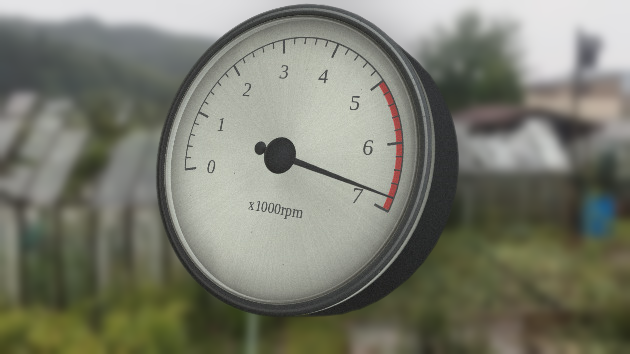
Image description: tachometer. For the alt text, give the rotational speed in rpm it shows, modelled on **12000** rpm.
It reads **6800** rpm
